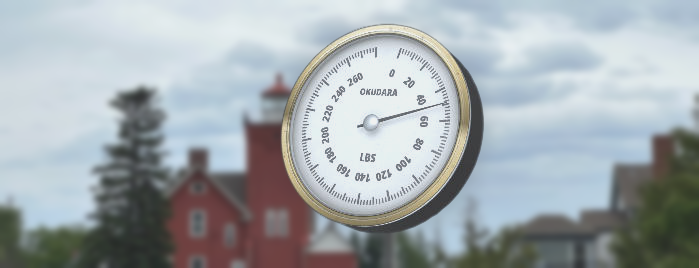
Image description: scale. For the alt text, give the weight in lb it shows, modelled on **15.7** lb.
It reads **50** lb
